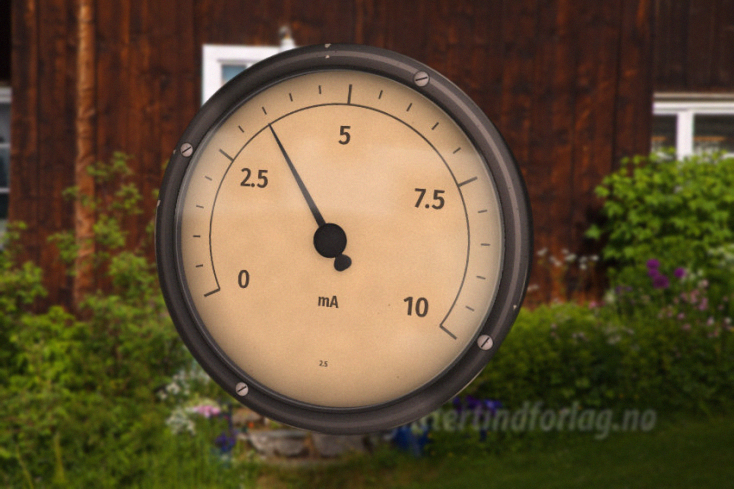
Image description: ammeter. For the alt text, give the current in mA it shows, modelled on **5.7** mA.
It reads **3.5** mA
